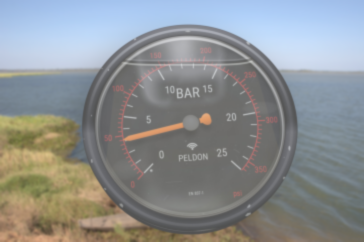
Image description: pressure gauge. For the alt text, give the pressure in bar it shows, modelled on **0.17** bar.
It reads **3** bar
